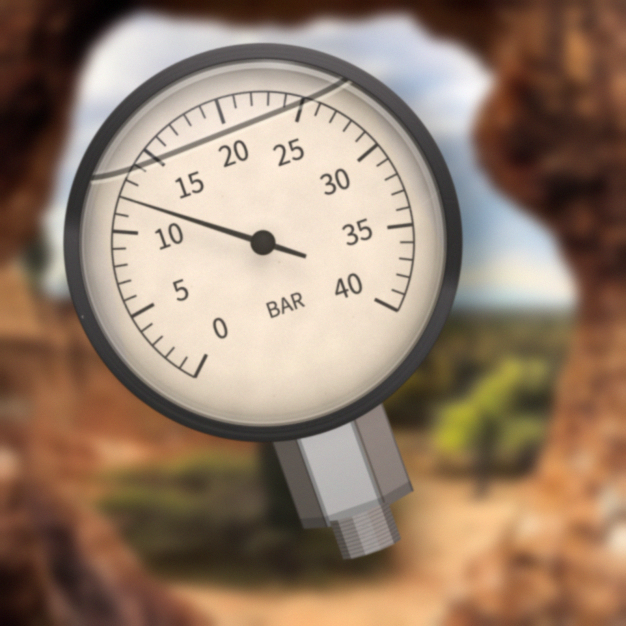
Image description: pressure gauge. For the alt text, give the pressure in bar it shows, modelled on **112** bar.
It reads **12** bar
